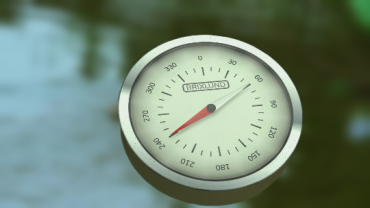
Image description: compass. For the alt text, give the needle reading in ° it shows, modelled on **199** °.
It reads **240** °
